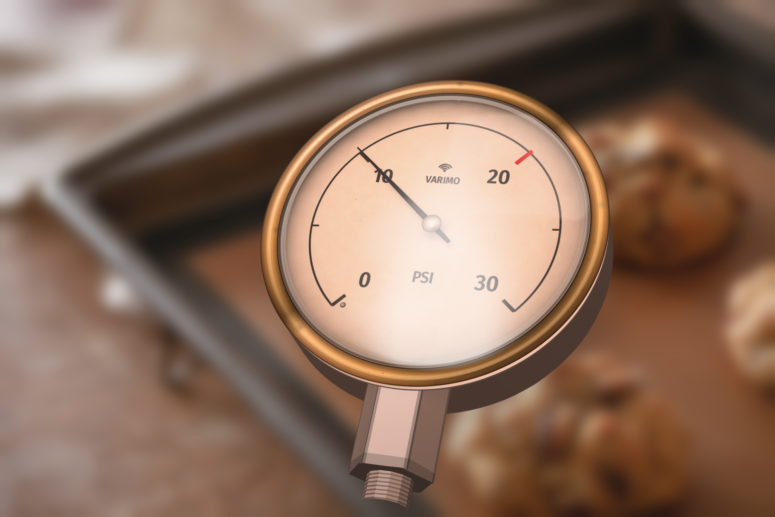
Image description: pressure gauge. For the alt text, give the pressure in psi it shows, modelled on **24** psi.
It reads **10** psi
